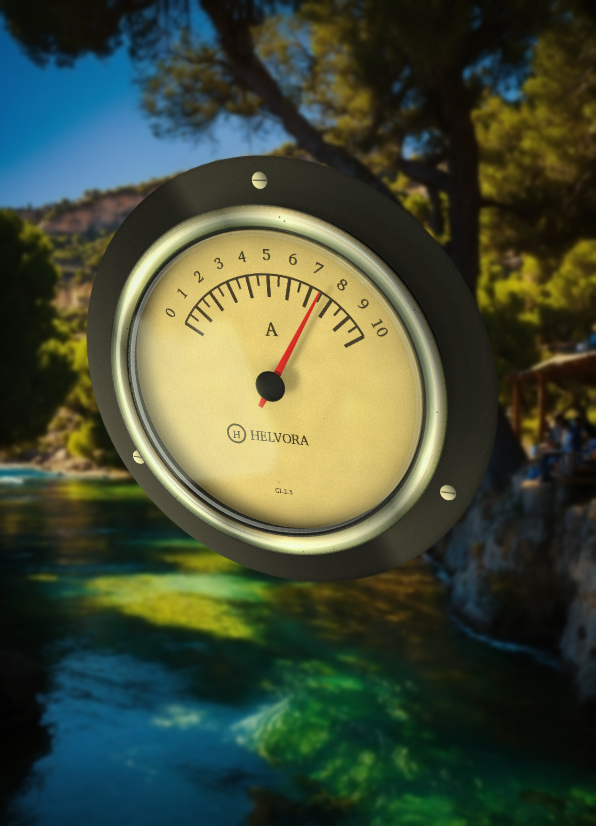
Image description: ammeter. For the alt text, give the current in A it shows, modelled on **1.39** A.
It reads **7.5** A
